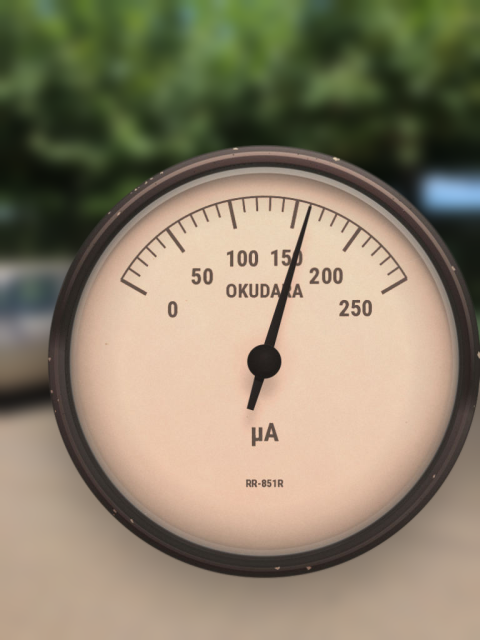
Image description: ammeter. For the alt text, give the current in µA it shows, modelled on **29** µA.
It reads **160** µA
